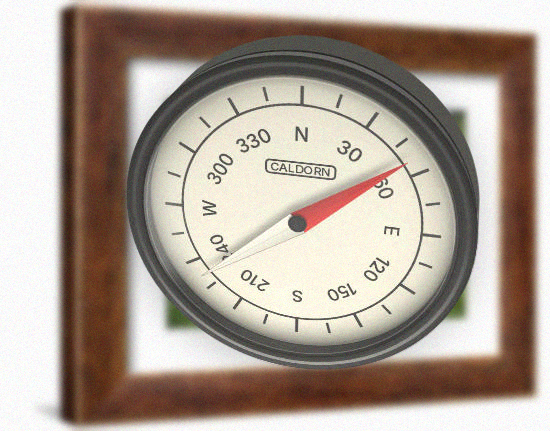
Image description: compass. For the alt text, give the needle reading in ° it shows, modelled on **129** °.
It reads **52.5** °
